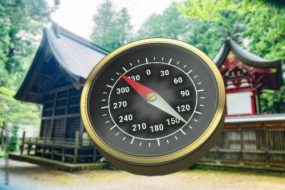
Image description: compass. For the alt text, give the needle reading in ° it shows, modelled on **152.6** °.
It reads **320** °
